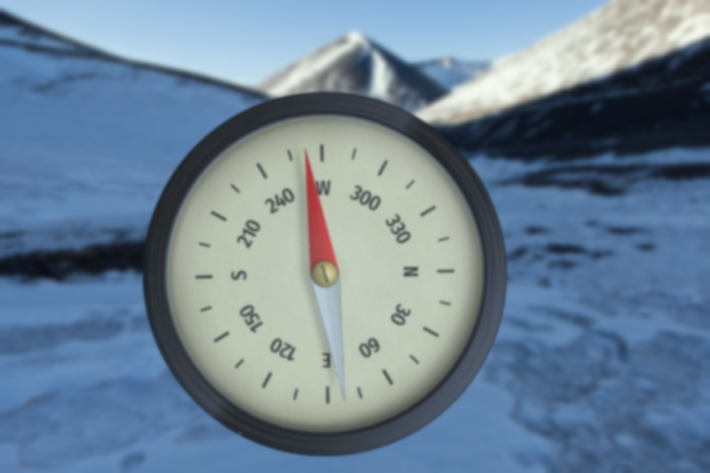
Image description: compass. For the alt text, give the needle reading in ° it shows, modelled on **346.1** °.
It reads **262.5** °
